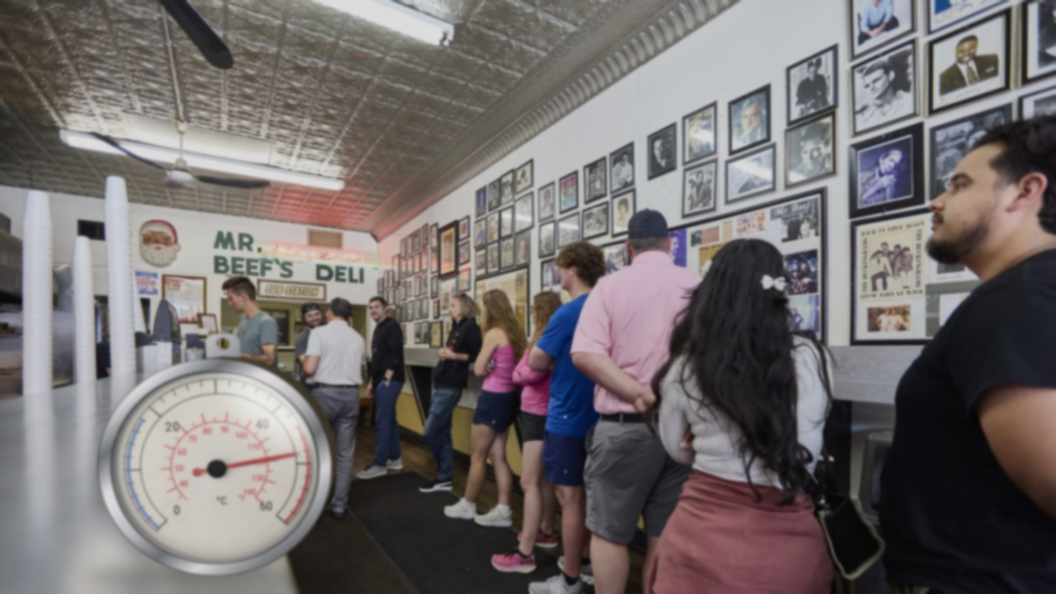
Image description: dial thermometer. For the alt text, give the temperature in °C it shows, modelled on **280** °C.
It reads **48** °C
